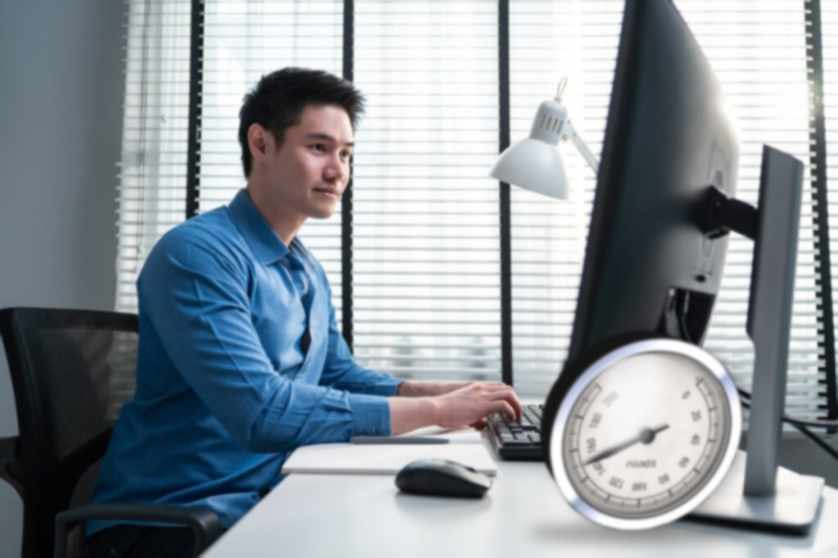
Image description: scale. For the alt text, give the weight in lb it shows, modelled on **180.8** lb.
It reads **150** lb
